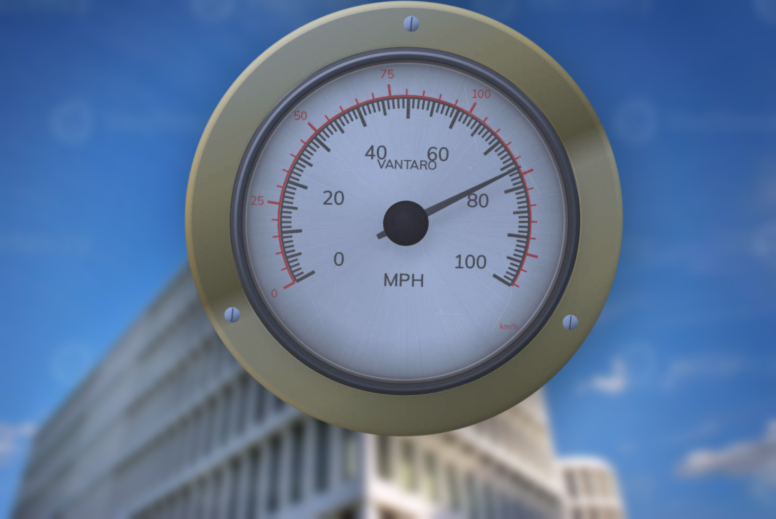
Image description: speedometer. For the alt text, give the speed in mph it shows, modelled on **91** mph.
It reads **76** mph
